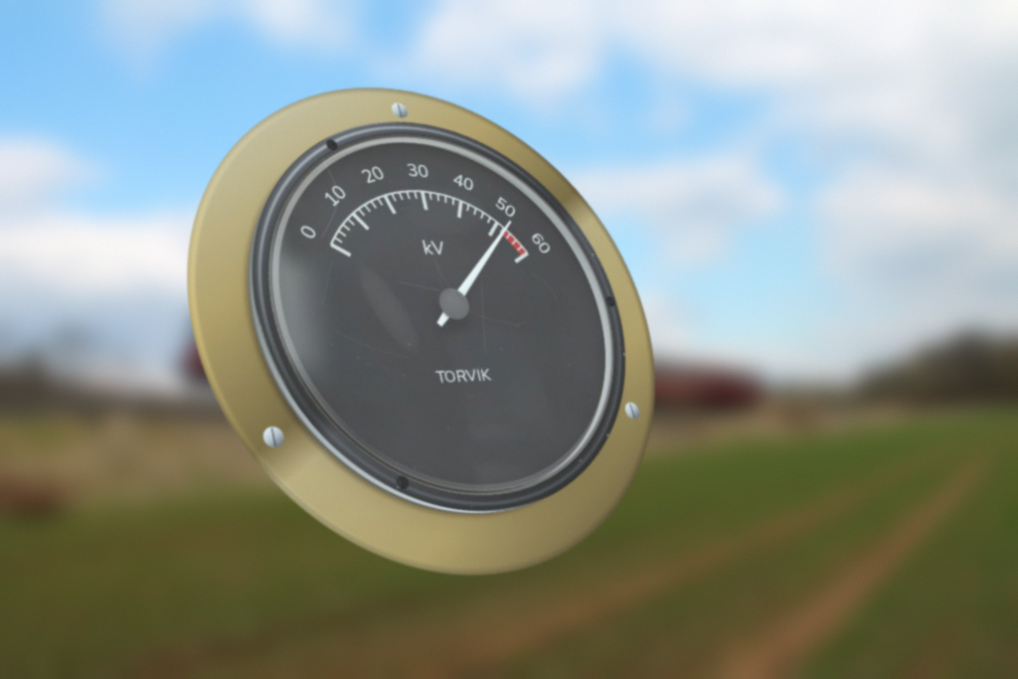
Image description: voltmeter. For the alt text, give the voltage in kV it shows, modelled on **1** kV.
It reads **52** kV
